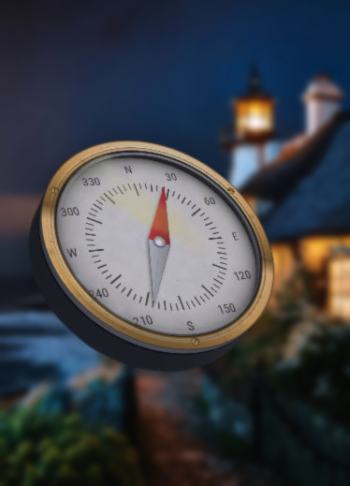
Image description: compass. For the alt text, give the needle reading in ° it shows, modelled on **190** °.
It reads **25** °
